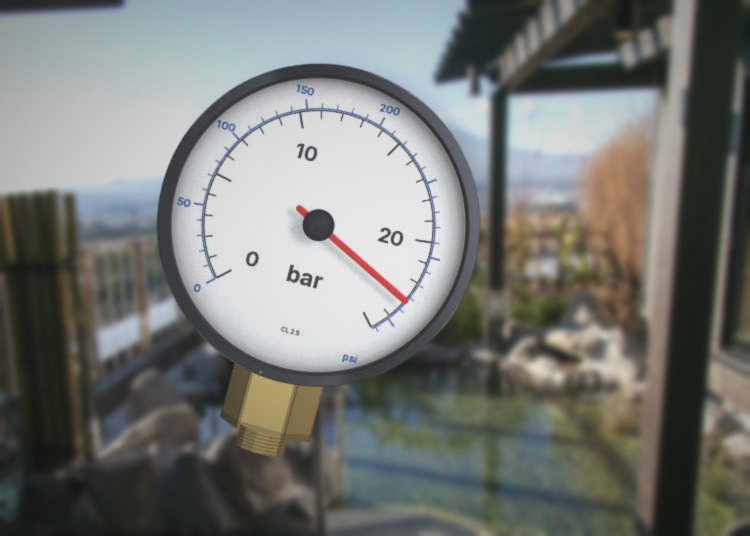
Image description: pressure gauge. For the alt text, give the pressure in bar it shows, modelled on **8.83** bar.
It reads **23** bar
